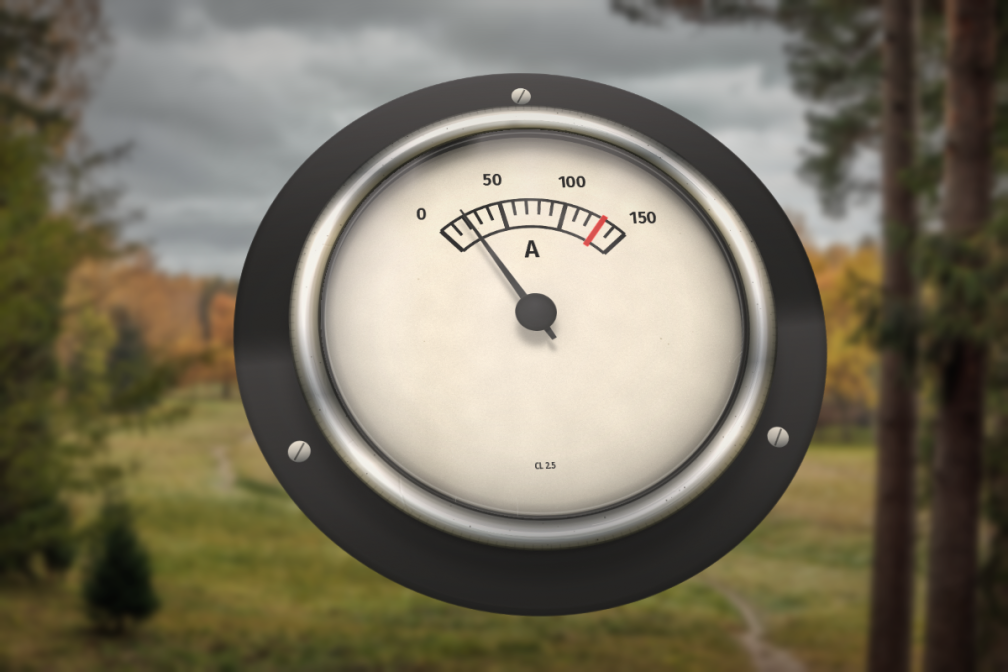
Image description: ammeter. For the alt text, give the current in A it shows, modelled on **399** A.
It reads **20** A
